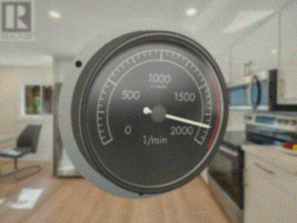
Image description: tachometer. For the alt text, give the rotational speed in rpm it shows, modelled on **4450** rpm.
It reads **1850** rpm
